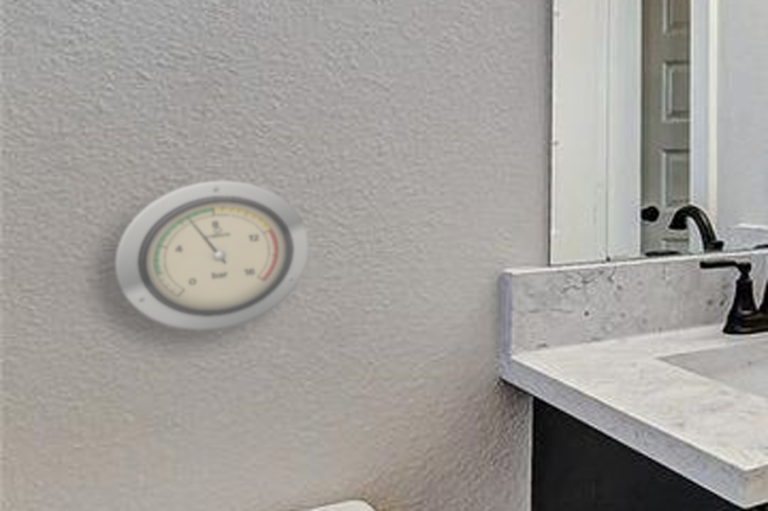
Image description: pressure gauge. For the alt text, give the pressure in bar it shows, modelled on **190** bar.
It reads **6.5** bar
